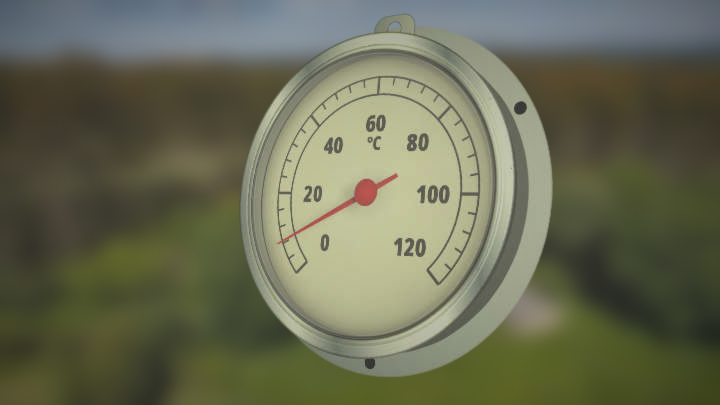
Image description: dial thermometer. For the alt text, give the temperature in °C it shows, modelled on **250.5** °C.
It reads **8** °C
